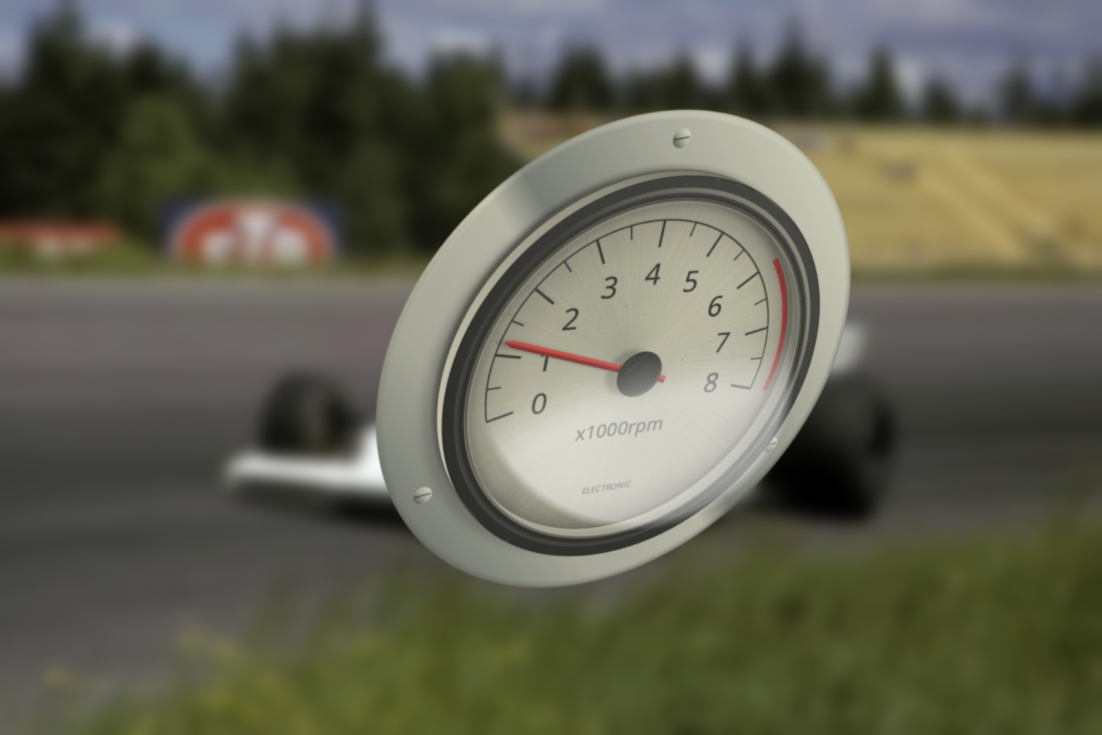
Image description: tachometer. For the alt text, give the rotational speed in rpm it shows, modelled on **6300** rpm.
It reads **1250** rpm
